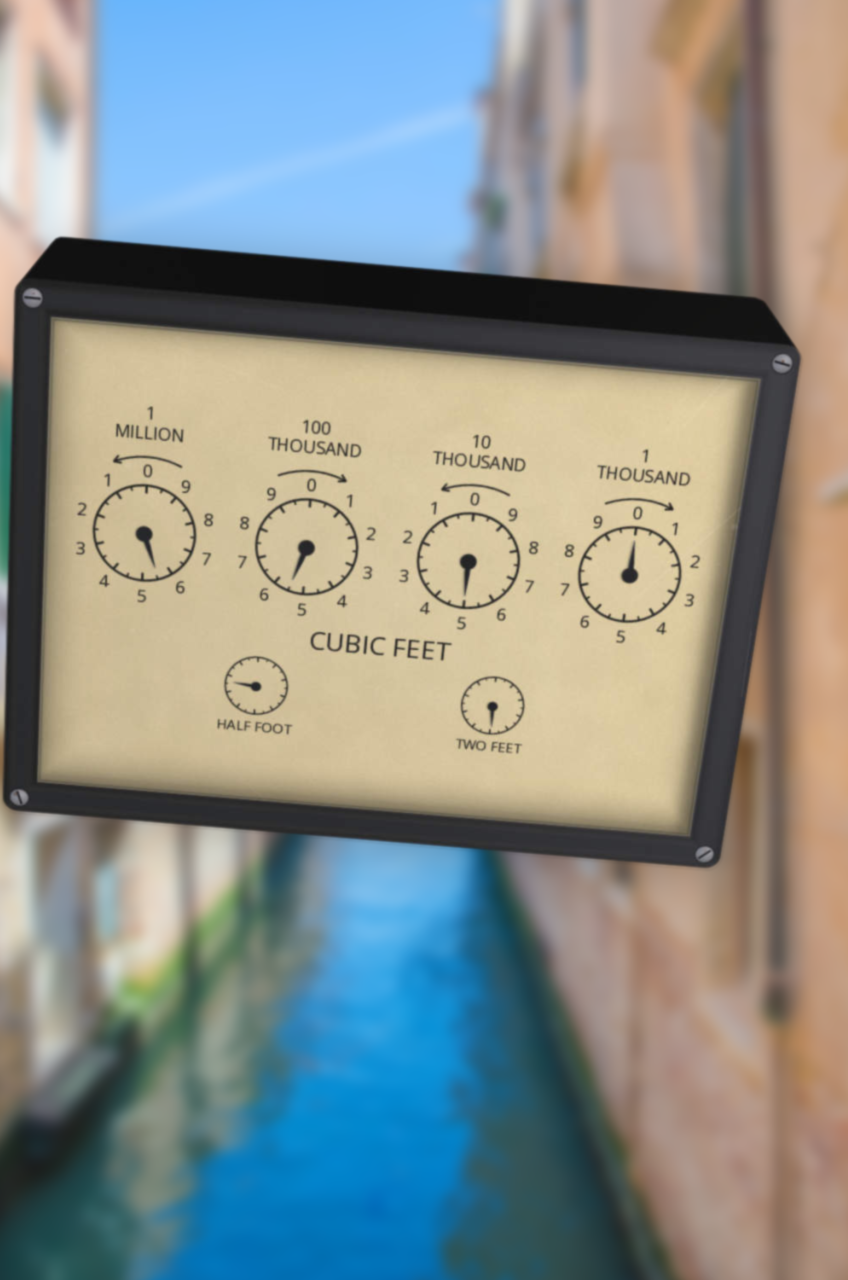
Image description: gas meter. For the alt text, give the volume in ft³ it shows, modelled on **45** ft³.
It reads **555000** ft³
